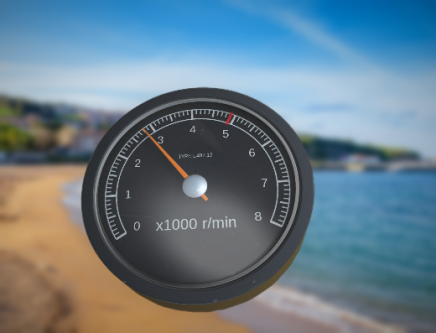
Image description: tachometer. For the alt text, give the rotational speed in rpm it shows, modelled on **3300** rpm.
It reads **2800** rpm
